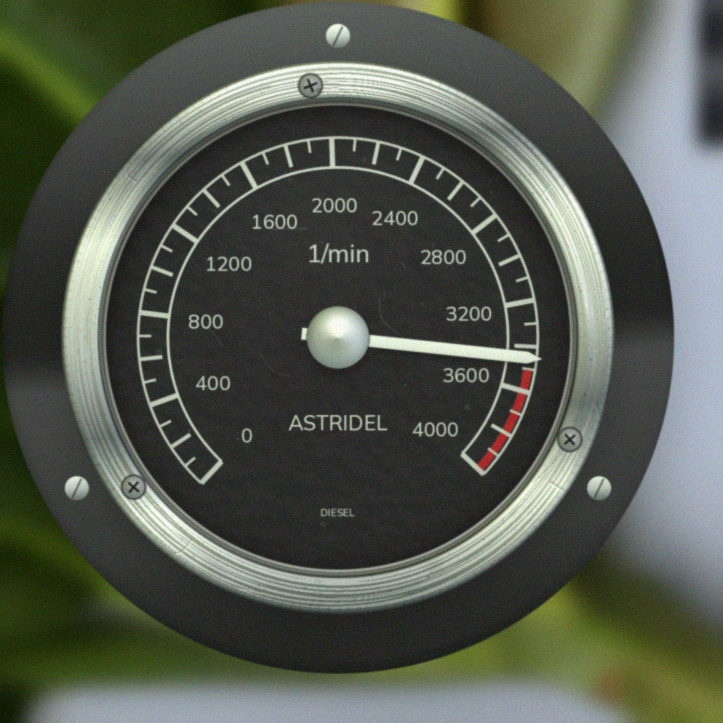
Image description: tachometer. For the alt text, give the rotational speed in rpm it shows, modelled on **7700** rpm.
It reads **3450** rpm
